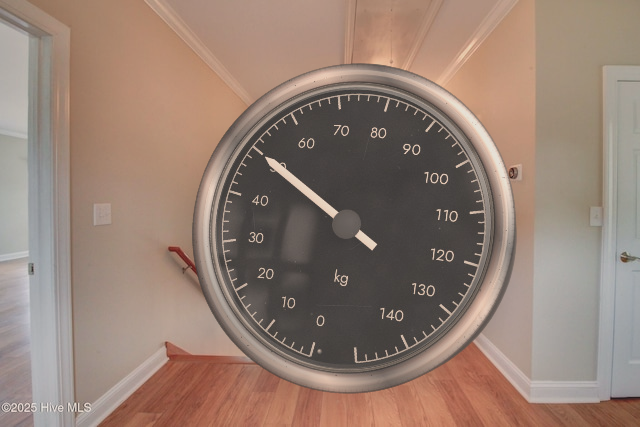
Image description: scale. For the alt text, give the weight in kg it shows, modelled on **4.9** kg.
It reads **50** kg
